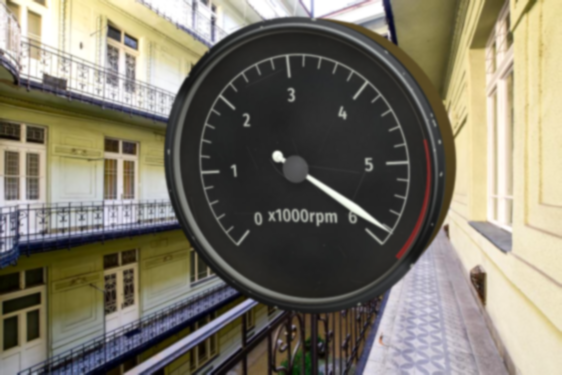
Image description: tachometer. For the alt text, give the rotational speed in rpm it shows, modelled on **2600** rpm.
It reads **5800** rpm
